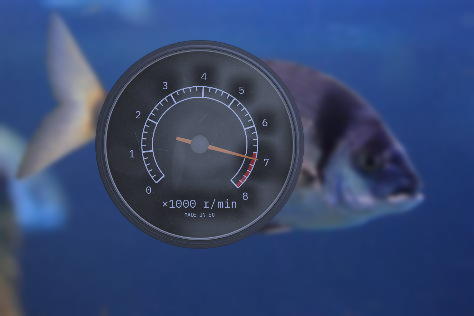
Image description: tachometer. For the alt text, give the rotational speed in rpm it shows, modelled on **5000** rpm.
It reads **7000** rpm
